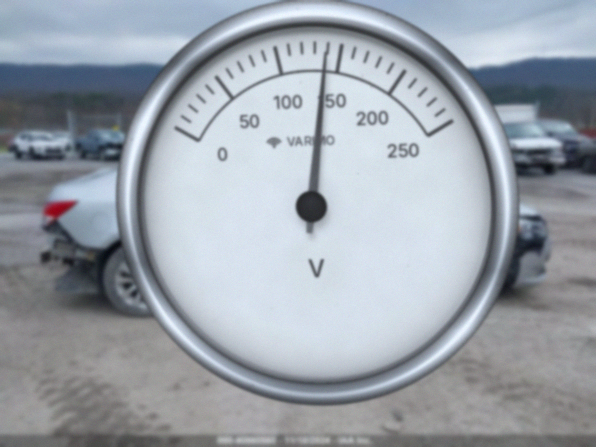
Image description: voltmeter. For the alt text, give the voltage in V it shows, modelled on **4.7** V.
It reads **140** V
